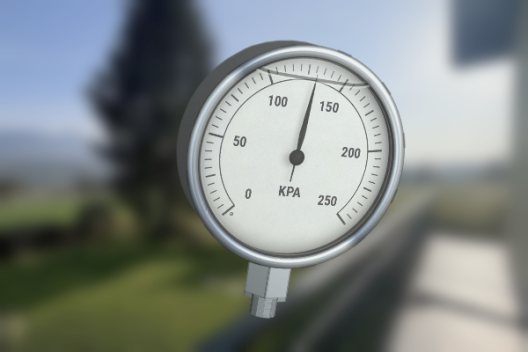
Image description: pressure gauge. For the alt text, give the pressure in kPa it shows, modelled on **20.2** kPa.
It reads **130** kPa
